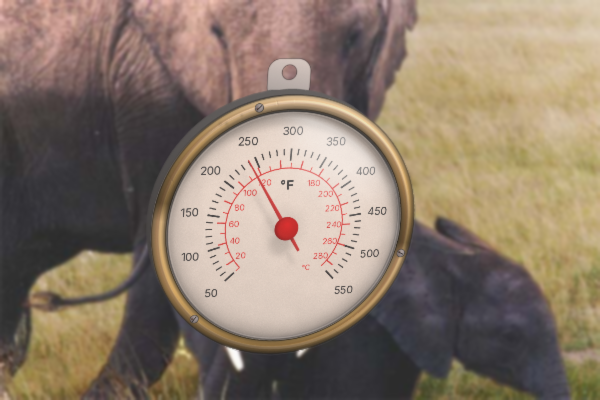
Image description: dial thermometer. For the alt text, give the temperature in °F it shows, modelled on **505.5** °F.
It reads **240** °F
